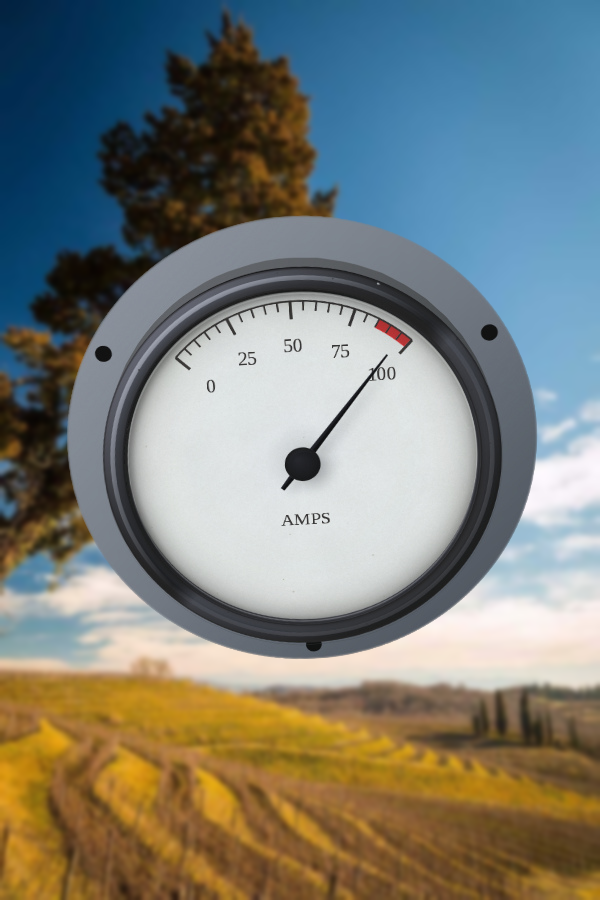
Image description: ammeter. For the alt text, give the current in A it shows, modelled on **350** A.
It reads **95** A
